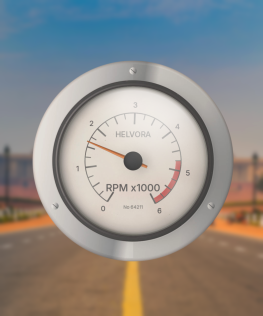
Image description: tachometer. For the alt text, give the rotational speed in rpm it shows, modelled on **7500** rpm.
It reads **1625** rpm
